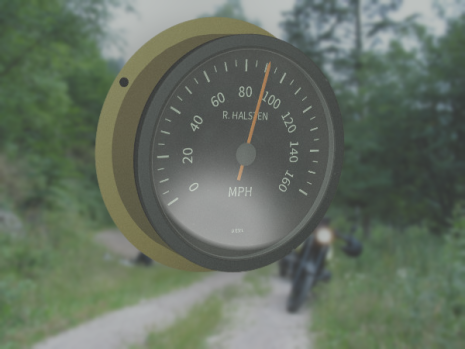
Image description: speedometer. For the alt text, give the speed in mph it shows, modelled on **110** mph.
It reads **90** mph
